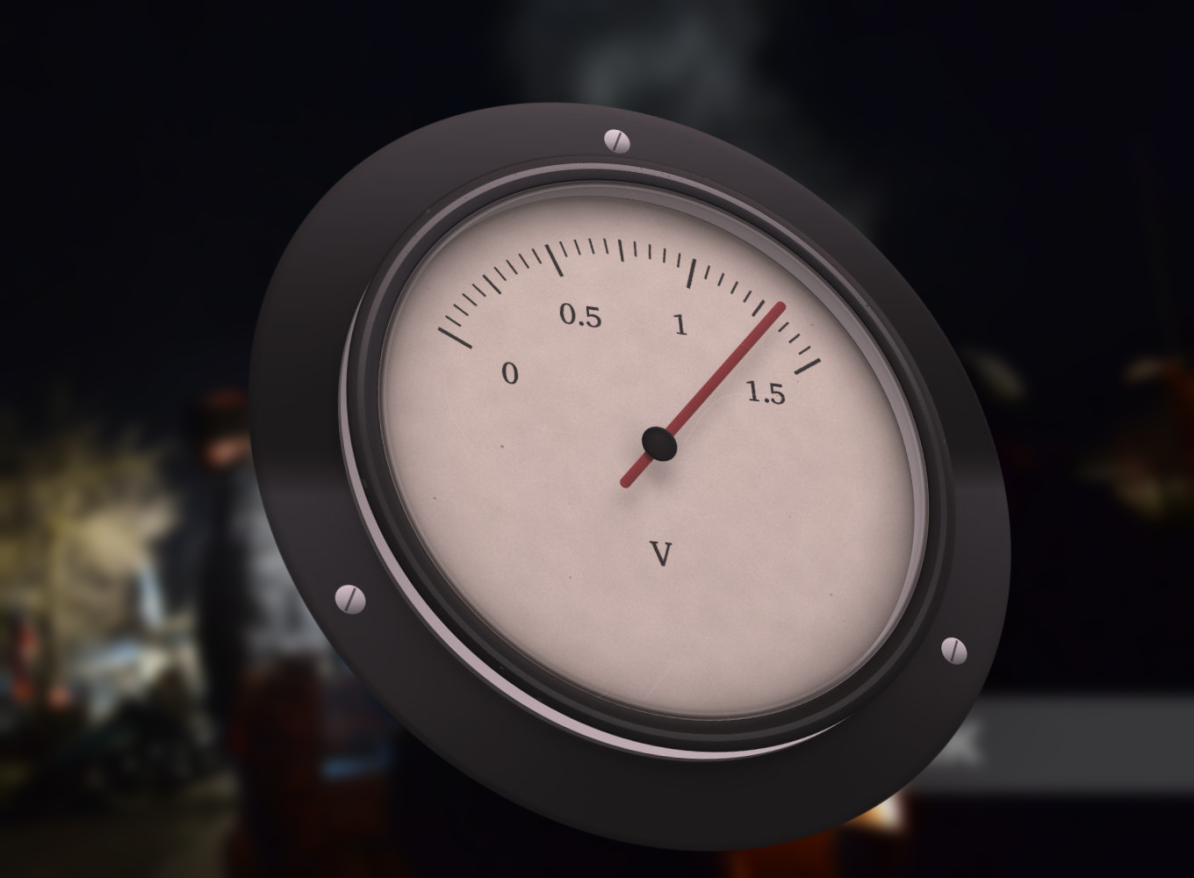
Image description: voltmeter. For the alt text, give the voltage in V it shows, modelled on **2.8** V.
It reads **1.3** V
